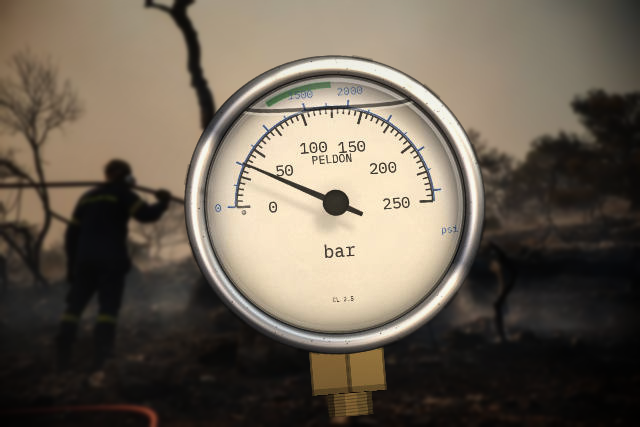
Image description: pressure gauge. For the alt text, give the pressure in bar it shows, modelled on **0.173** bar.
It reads **35** bar
